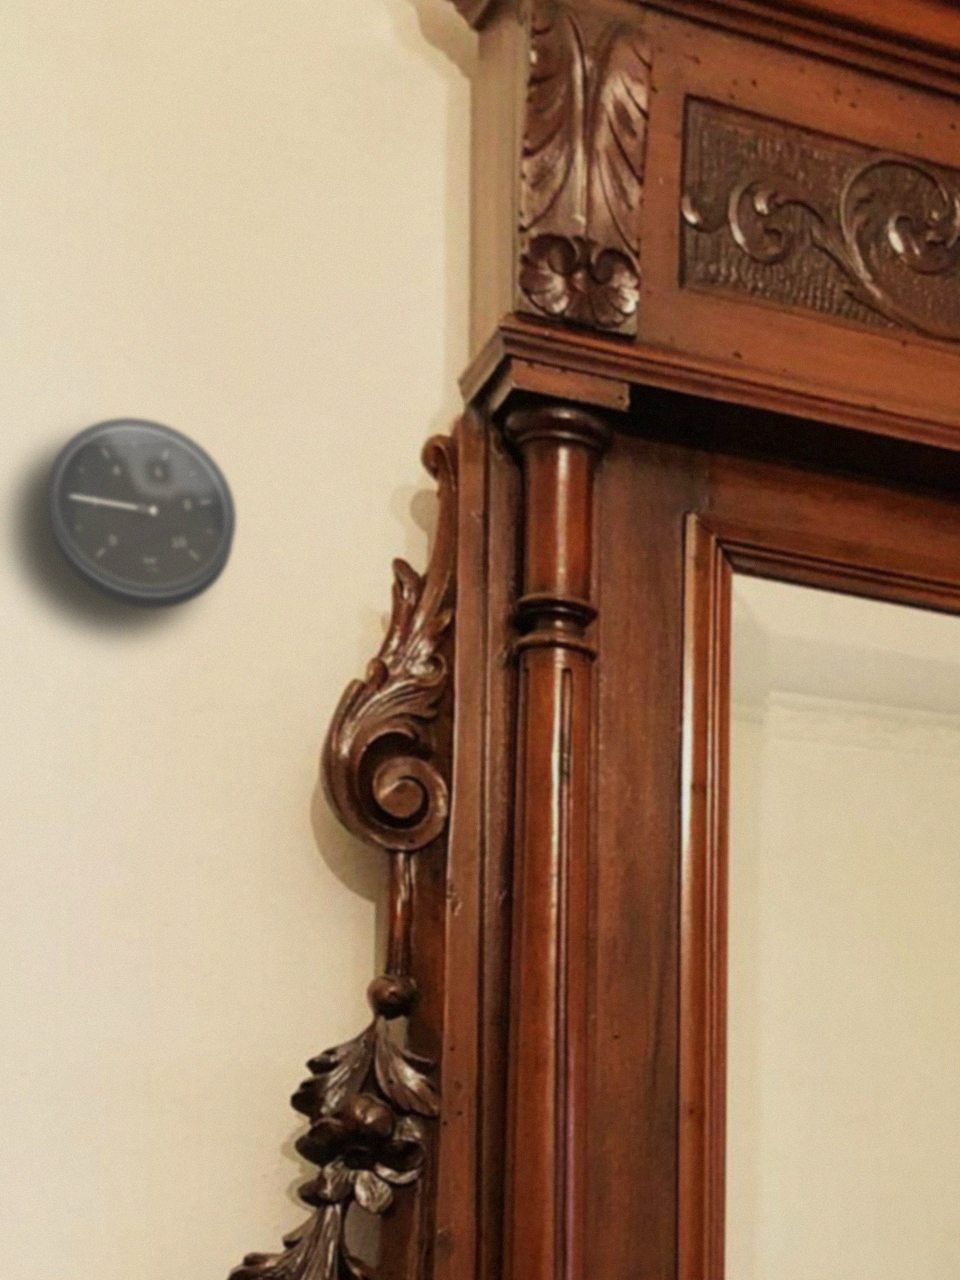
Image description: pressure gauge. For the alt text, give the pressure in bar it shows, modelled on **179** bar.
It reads **2** bar
